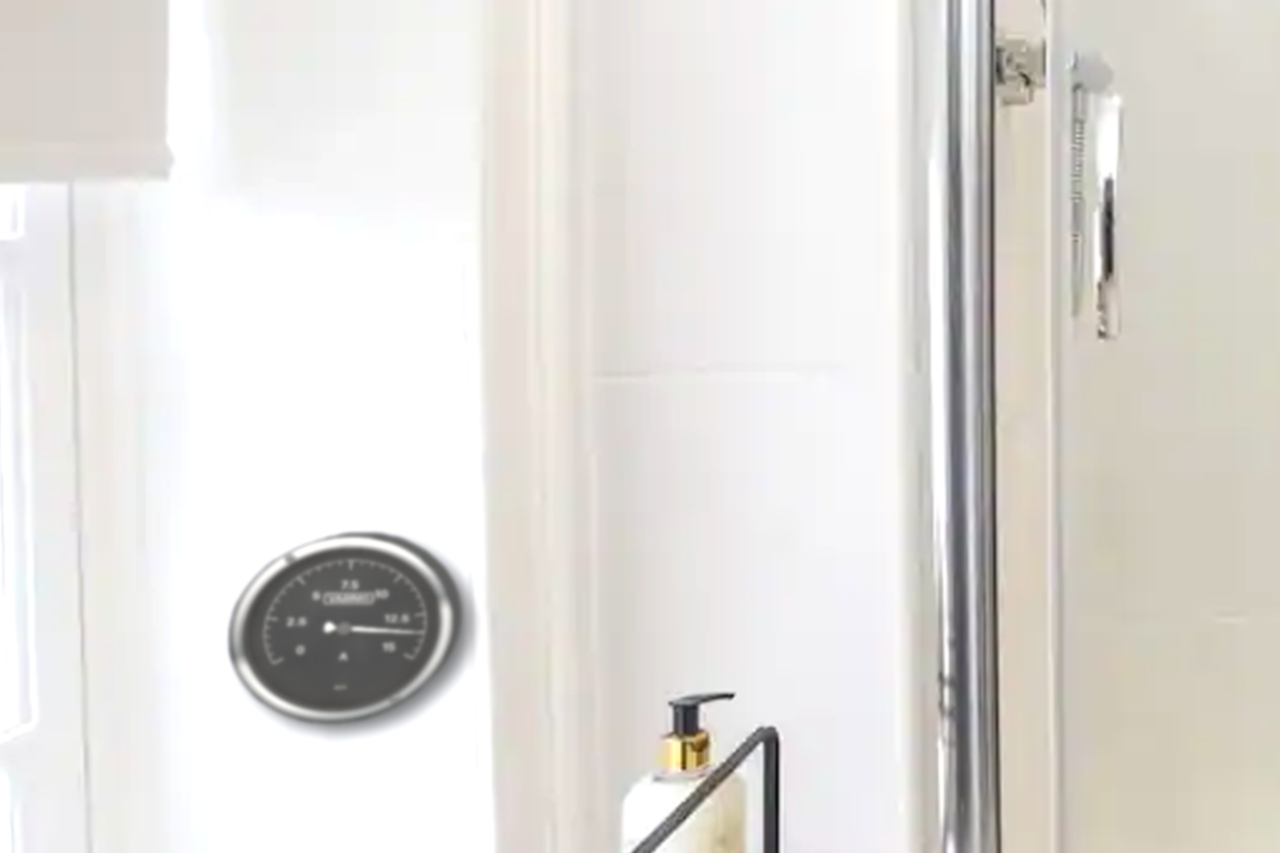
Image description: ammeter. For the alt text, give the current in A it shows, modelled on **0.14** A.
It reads **13.5** A
